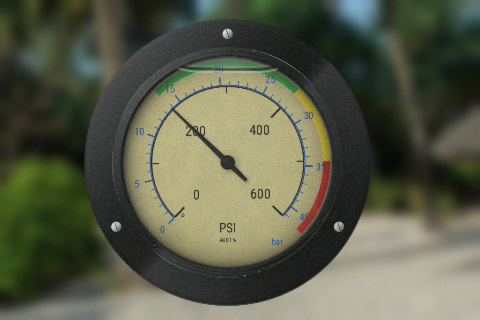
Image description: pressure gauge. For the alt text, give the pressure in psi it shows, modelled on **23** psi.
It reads **200** psi
